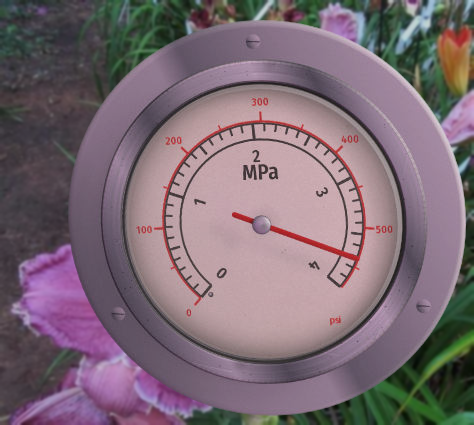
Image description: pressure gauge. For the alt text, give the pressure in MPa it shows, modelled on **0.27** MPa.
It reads **3.7** MPa
